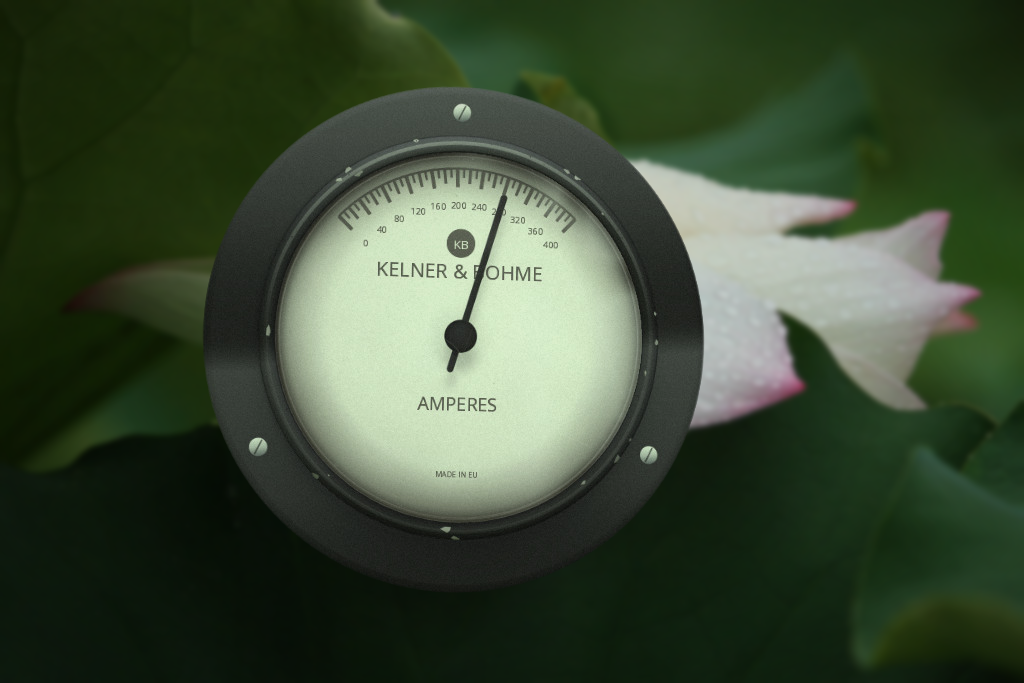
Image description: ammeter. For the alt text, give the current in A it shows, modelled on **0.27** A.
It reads **280** A
